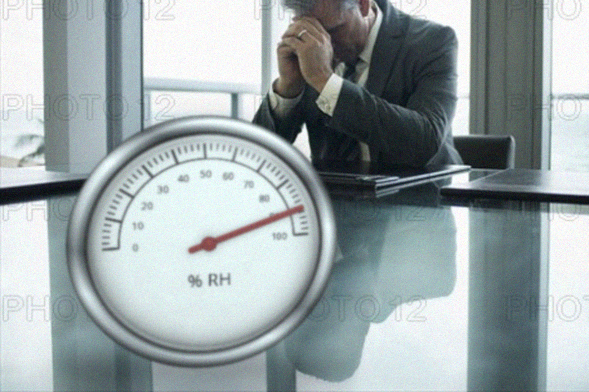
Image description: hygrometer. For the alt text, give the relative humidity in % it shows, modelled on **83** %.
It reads **90** %
